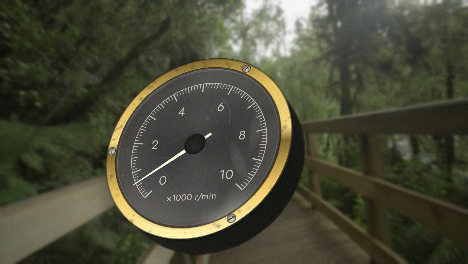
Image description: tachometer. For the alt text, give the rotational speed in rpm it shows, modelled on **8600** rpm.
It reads **500** rpm
